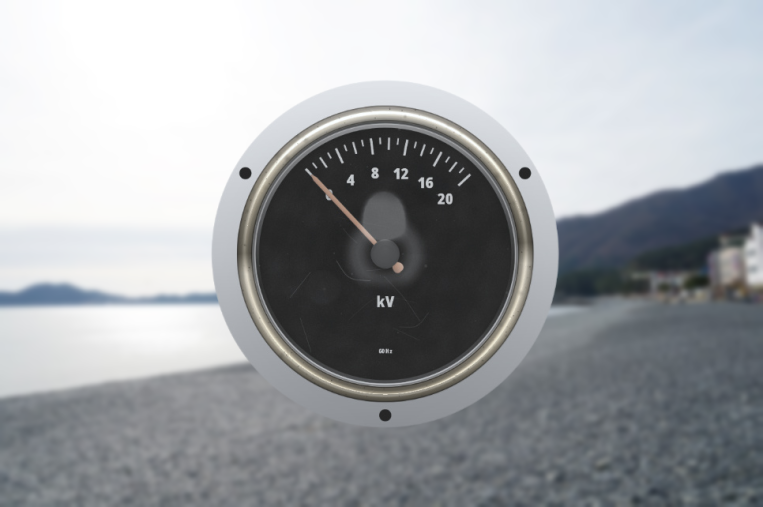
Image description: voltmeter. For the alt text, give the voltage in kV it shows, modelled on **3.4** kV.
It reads **0** kV
